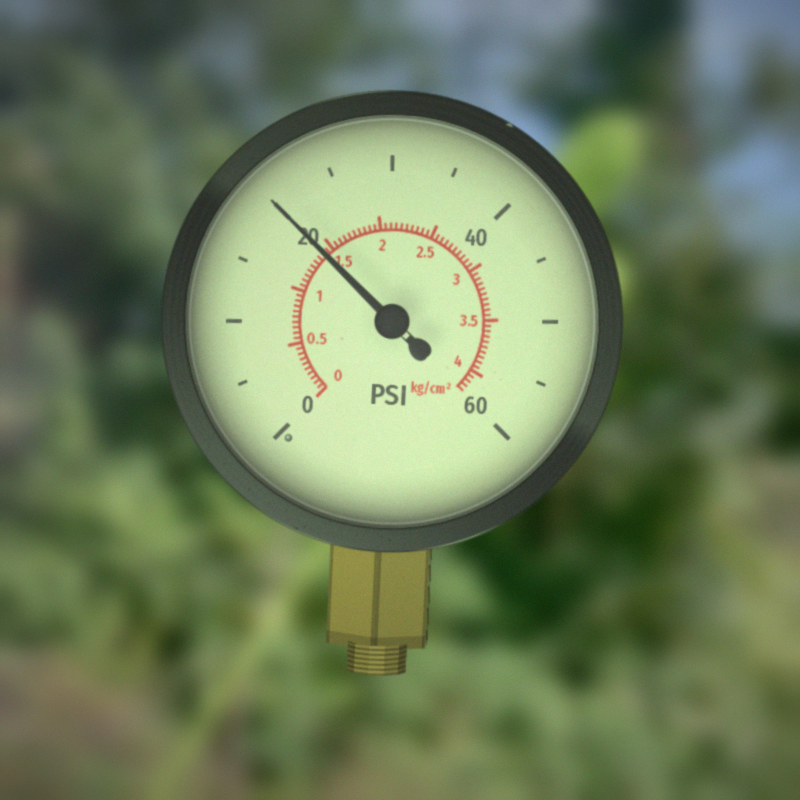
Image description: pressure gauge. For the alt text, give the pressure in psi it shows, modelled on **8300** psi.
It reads **20** psi
